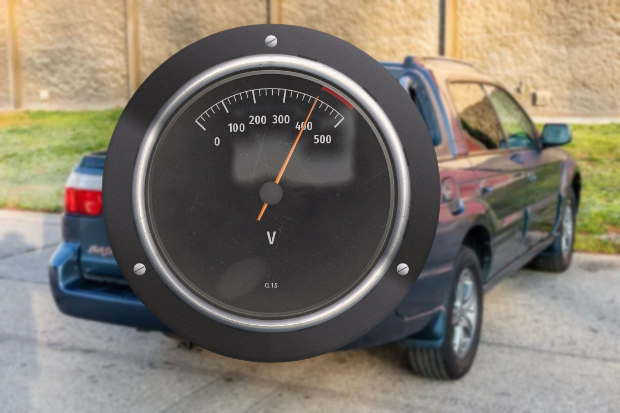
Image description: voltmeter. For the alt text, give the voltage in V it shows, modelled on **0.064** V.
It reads **400** V
